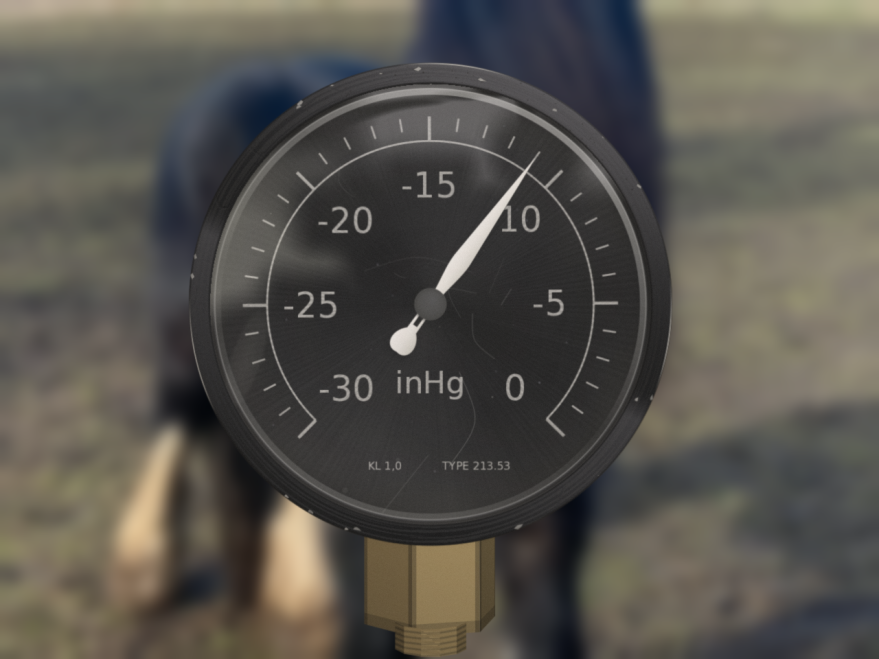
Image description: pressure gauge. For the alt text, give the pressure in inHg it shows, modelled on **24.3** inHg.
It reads **-11** inHg
